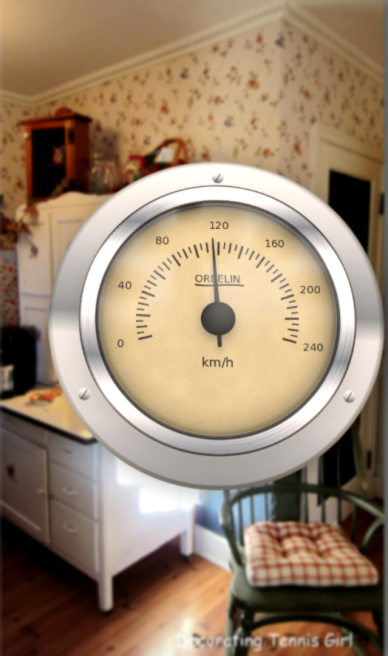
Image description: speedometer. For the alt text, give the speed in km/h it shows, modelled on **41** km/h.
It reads **115** km/h
